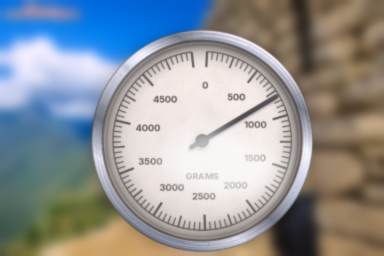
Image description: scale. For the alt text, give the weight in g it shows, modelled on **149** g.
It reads **800** g
